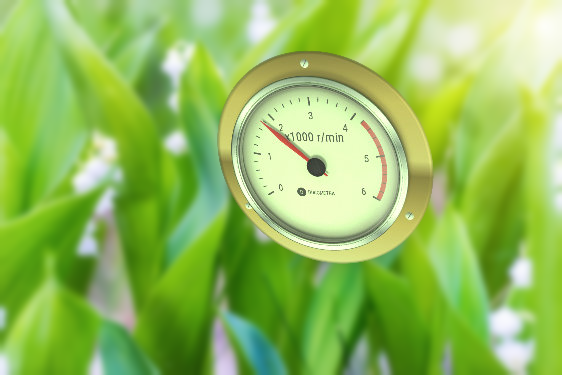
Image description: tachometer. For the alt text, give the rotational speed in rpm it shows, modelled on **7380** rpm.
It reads **1800** rpm
